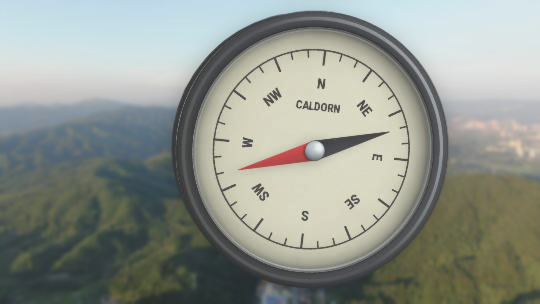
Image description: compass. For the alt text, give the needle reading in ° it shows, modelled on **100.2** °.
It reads **250** °
